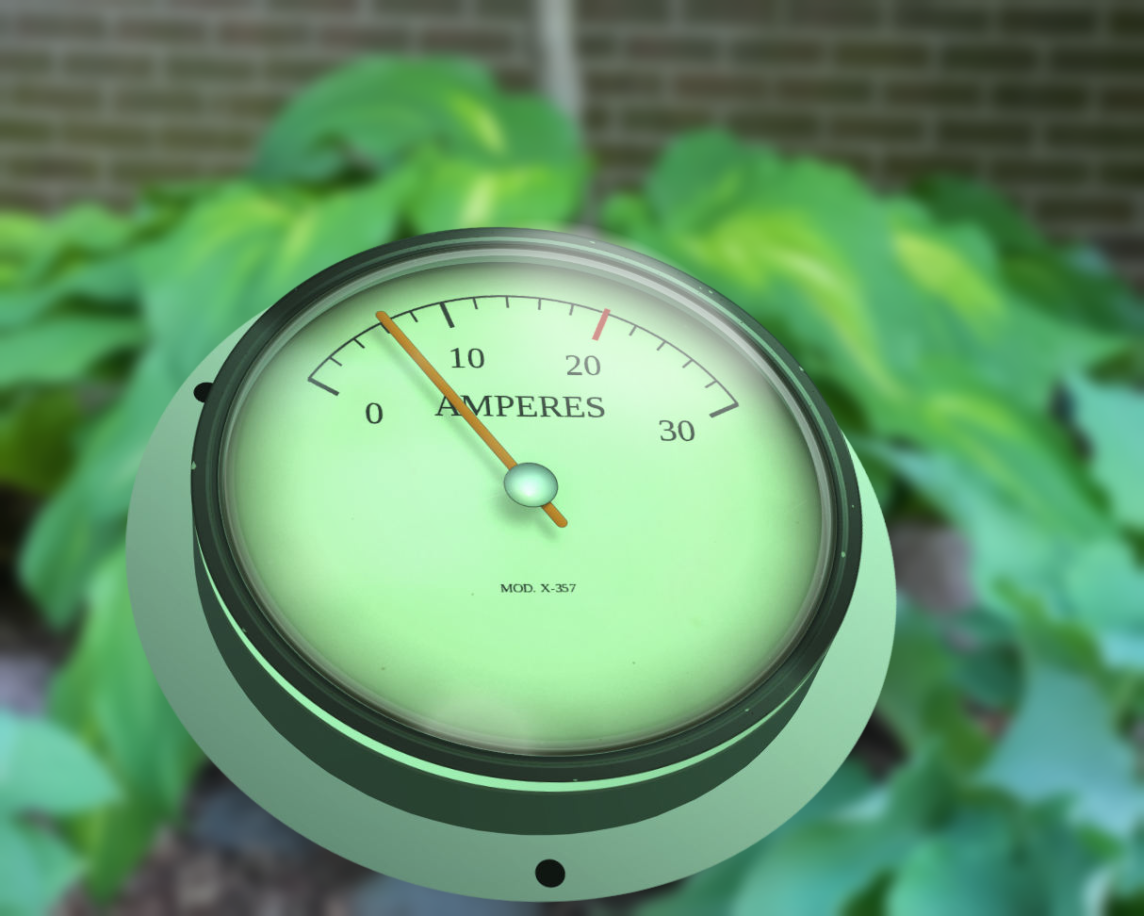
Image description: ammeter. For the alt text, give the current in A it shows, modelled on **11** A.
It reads **6** A
